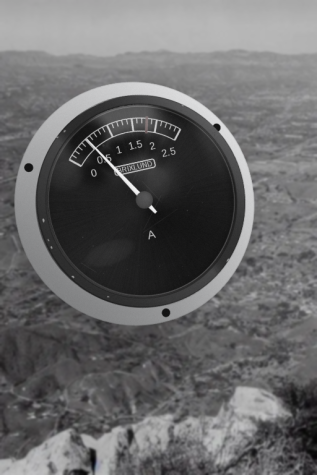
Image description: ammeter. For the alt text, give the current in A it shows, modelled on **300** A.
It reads **0.5** A
